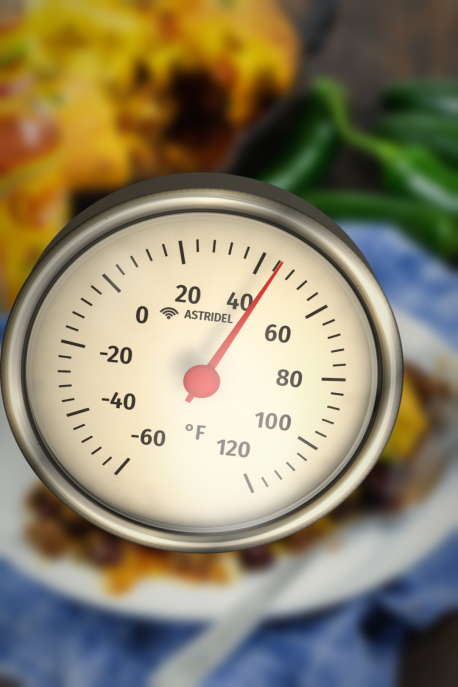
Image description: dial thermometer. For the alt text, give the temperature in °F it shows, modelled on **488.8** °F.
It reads **44** °F
